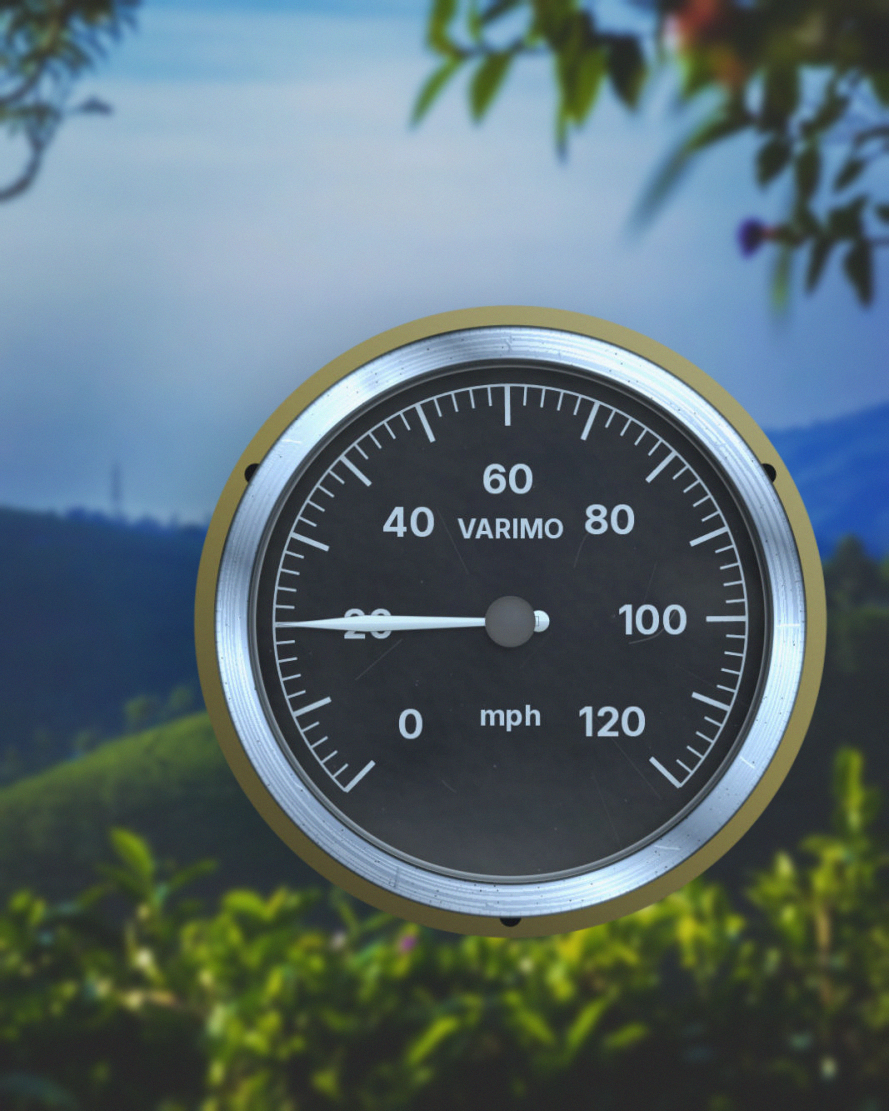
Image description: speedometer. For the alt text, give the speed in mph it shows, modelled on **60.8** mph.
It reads **20** mph
